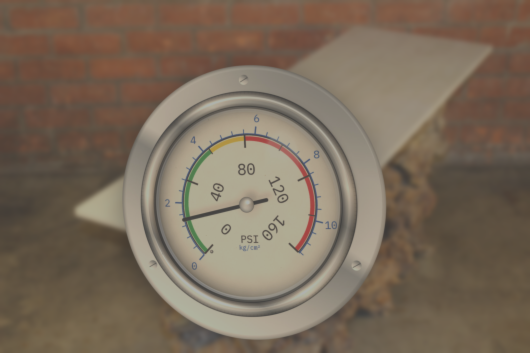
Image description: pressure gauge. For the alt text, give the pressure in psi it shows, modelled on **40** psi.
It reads **20** psi
